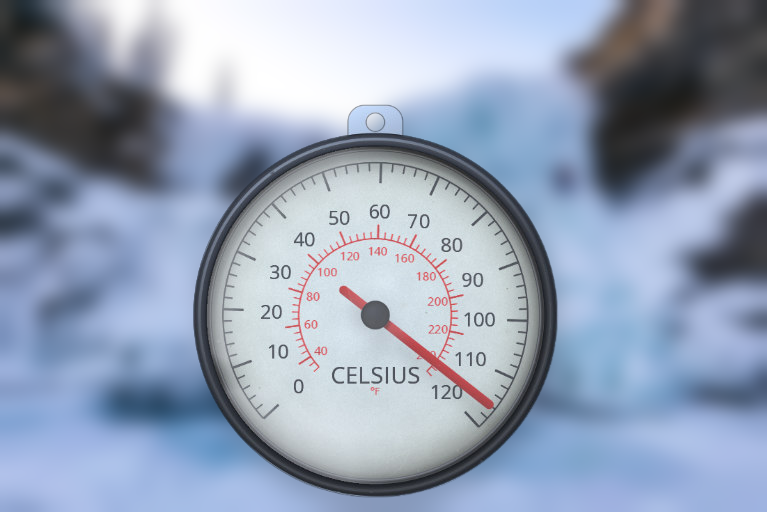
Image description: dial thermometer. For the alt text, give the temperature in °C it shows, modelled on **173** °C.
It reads **116** °C
